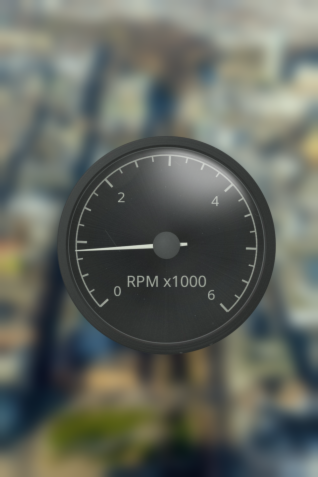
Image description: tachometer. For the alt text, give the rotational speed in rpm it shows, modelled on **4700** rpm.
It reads **875** rpm
